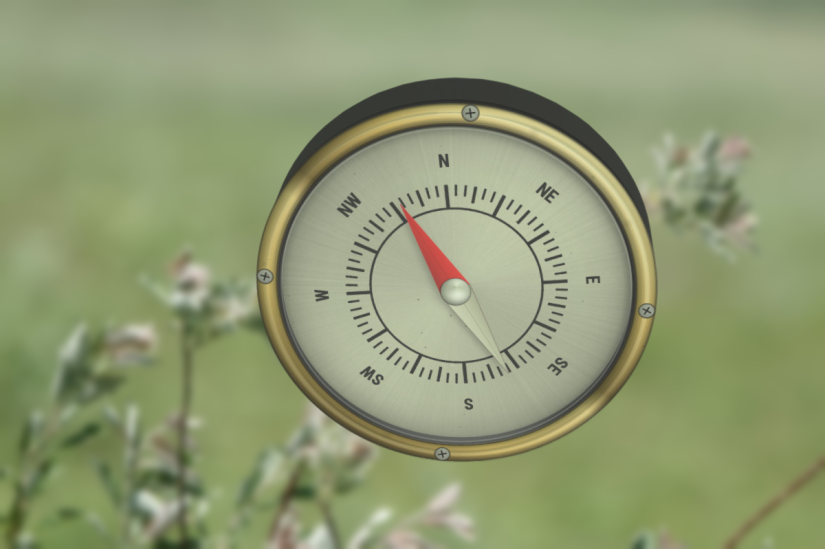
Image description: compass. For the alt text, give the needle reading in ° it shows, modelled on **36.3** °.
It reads **335** °
